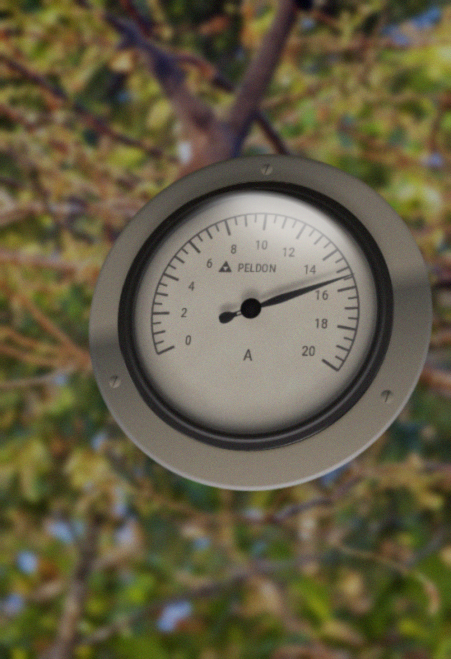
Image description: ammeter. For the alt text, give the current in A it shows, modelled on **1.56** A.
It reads **15.5** A
